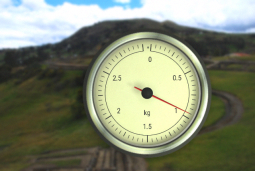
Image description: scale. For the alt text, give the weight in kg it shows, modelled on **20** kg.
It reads **0.95** kg
